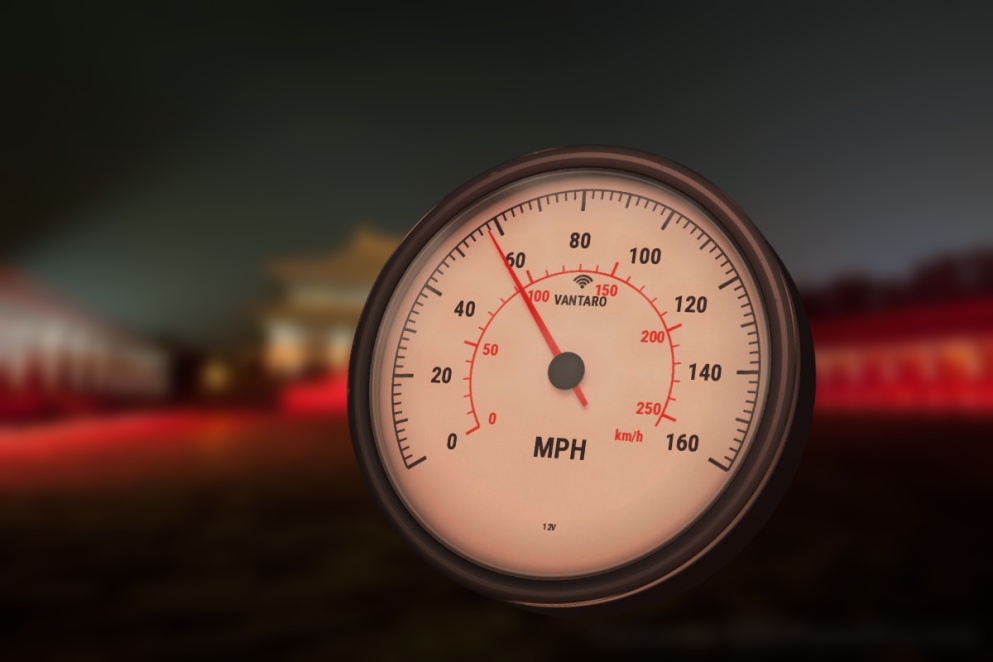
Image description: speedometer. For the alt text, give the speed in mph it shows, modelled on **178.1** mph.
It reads **58** mph
